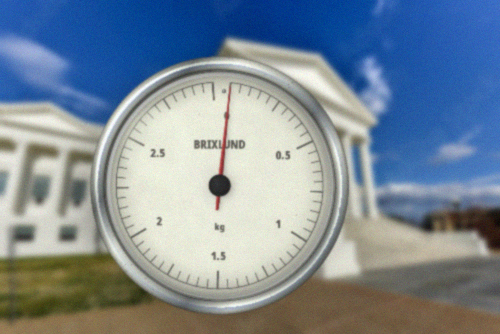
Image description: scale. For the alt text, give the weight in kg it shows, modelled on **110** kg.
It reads **0** kg
